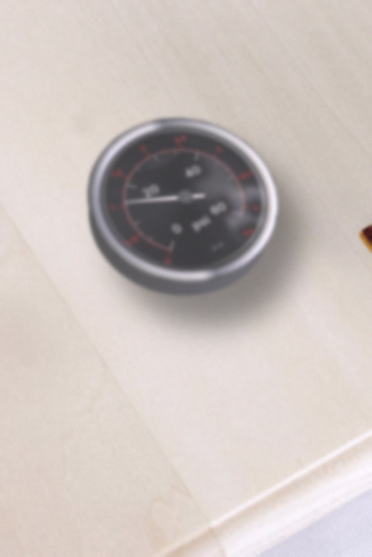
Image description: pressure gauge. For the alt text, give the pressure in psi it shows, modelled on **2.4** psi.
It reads **15** psi
